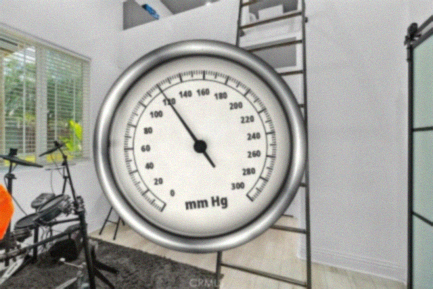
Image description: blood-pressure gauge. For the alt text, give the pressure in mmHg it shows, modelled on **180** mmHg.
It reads **120** mmHg
